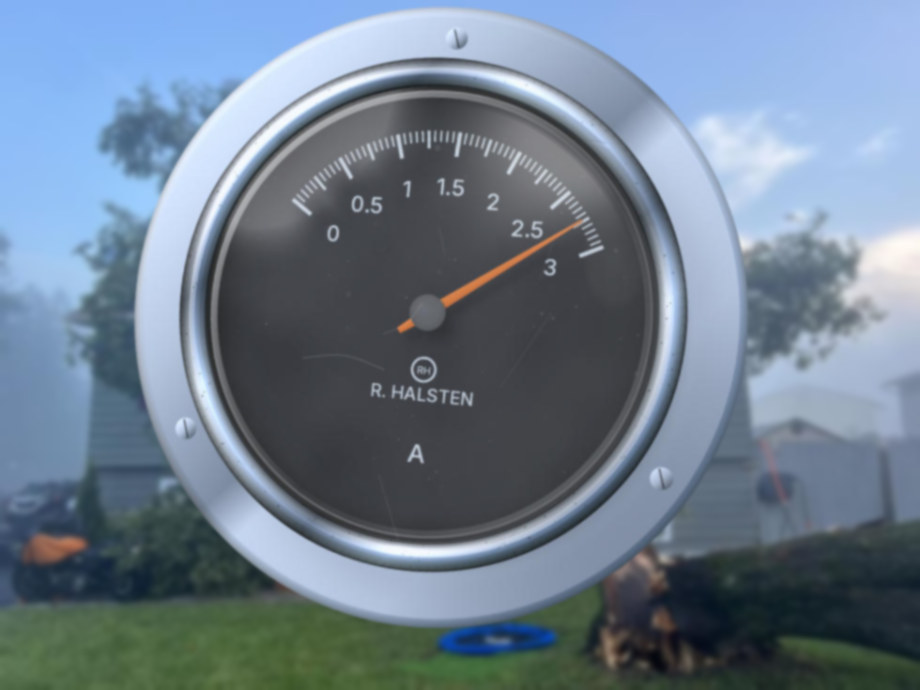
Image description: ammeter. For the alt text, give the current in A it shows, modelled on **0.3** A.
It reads **2.75** A
